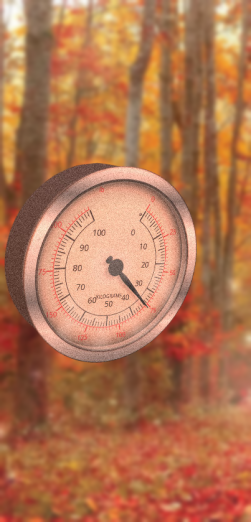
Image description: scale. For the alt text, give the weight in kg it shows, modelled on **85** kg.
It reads **35** kg
